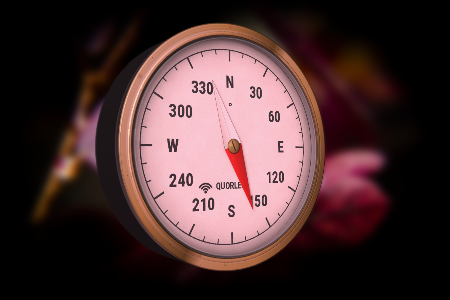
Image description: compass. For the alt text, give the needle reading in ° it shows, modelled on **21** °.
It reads **160** °
